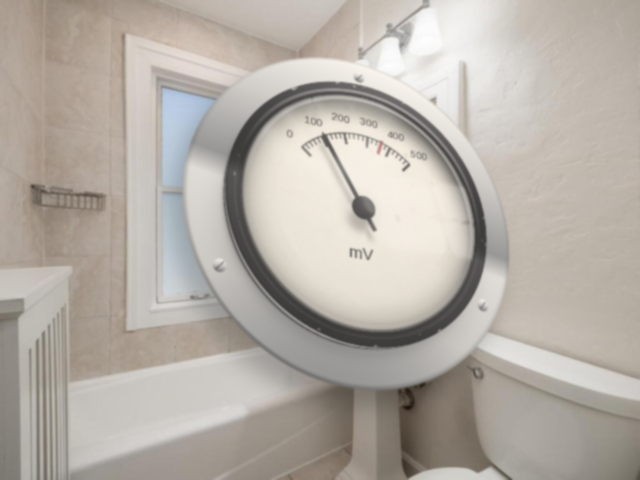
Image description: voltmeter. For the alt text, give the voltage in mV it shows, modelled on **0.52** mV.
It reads **100** mV
